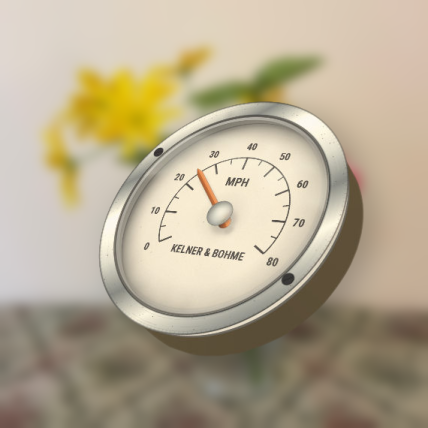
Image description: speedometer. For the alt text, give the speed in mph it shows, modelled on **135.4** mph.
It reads **25** mph
